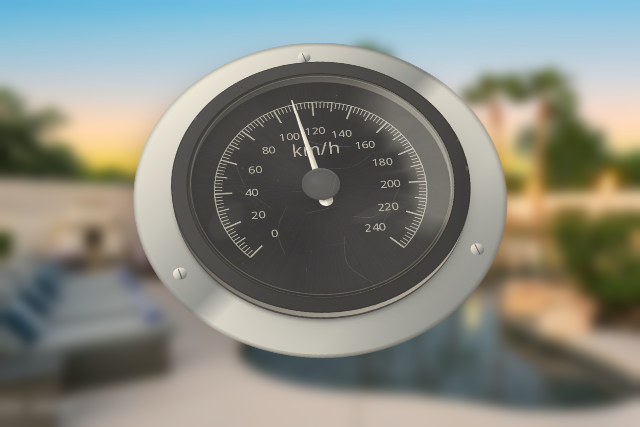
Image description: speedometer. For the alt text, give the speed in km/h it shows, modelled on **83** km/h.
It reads **110** km/h
